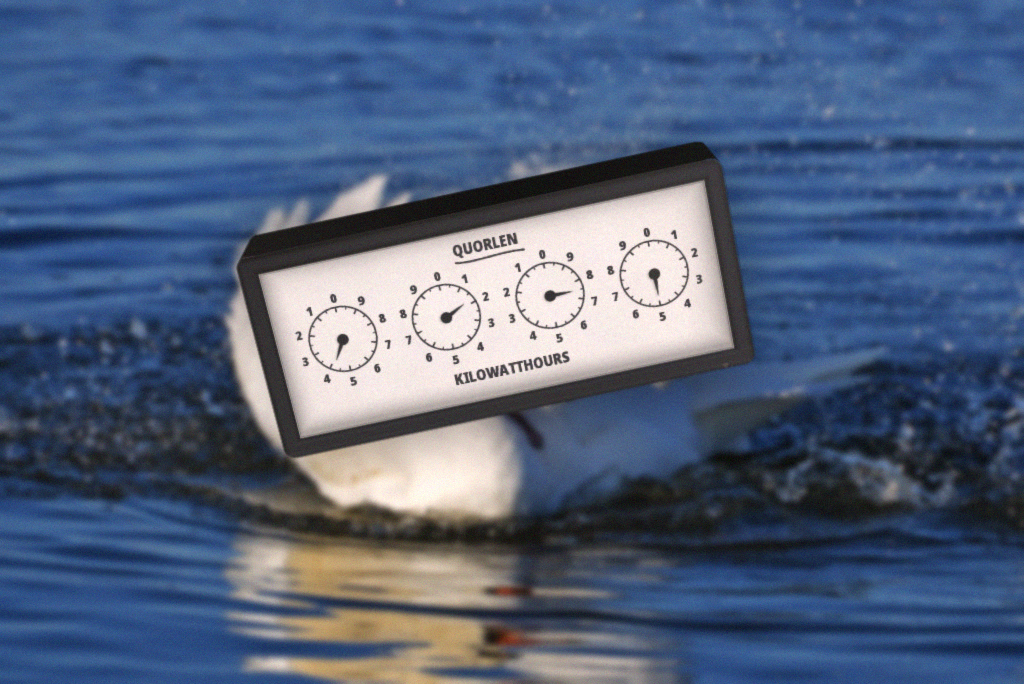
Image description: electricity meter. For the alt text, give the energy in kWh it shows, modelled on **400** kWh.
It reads **4175** kWh
